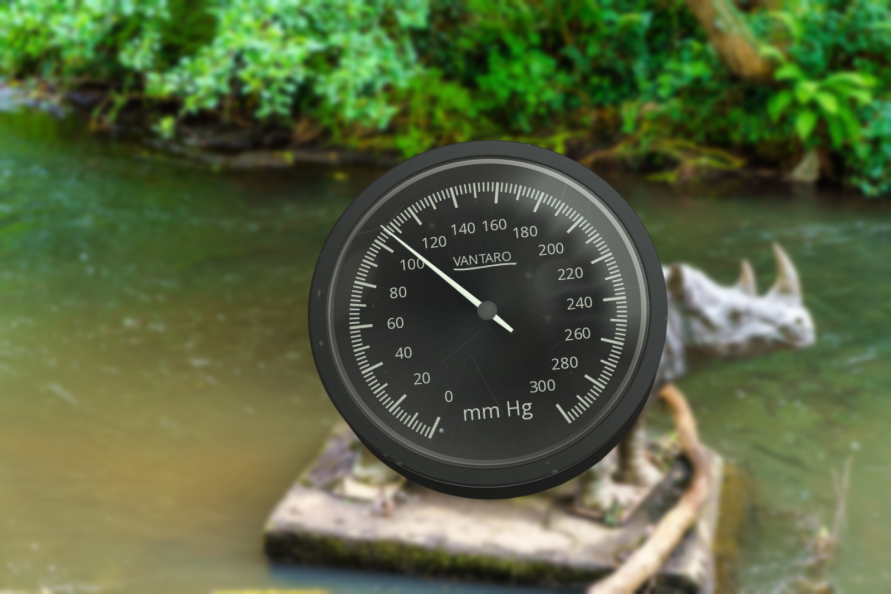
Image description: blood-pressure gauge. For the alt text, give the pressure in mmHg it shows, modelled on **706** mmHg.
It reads **106** mmHg
